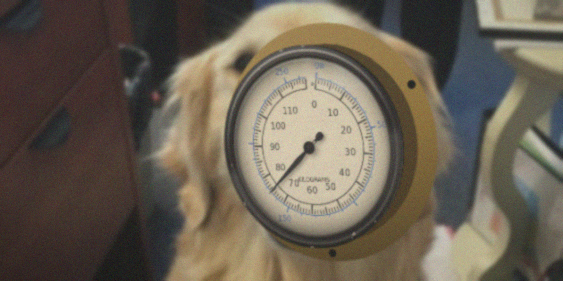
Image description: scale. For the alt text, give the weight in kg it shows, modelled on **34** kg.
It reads **75** kg
